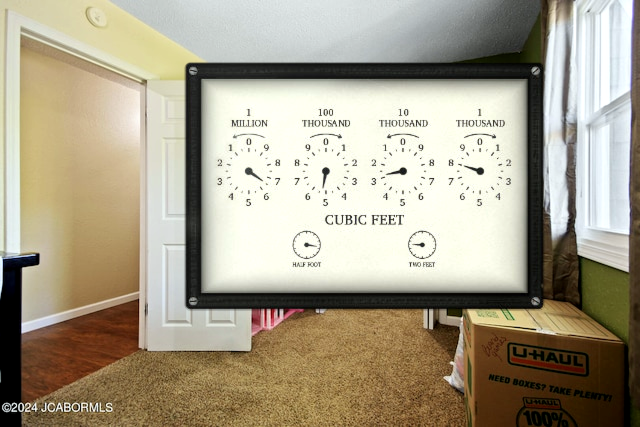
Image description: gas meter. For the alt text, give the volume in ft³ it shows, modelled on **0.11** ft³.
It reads **652800** ft³
